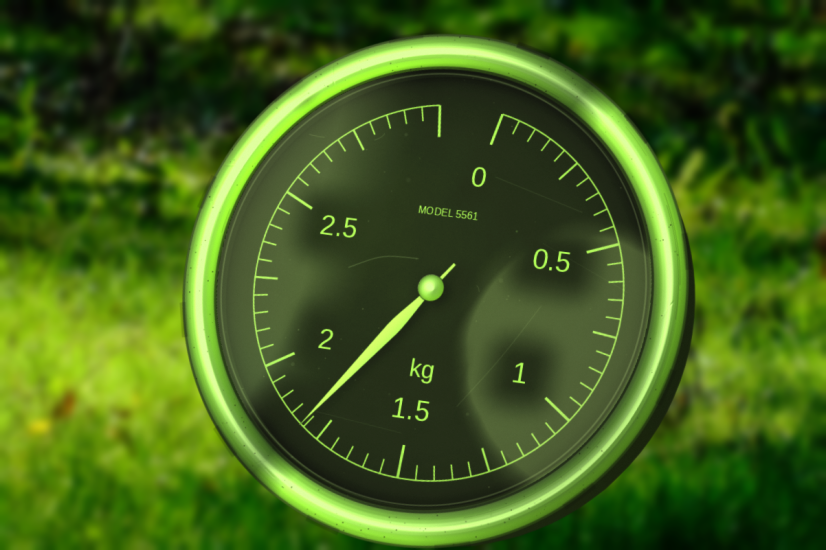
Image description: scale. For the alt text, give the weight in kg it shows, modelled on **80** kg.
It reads **1.8** kg
